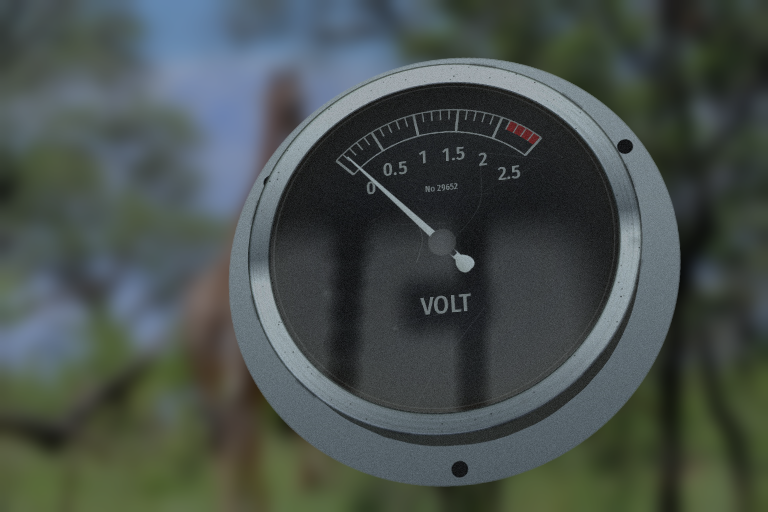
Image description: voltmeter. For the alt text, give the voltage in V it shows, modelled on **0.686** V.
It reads **0.1** V
